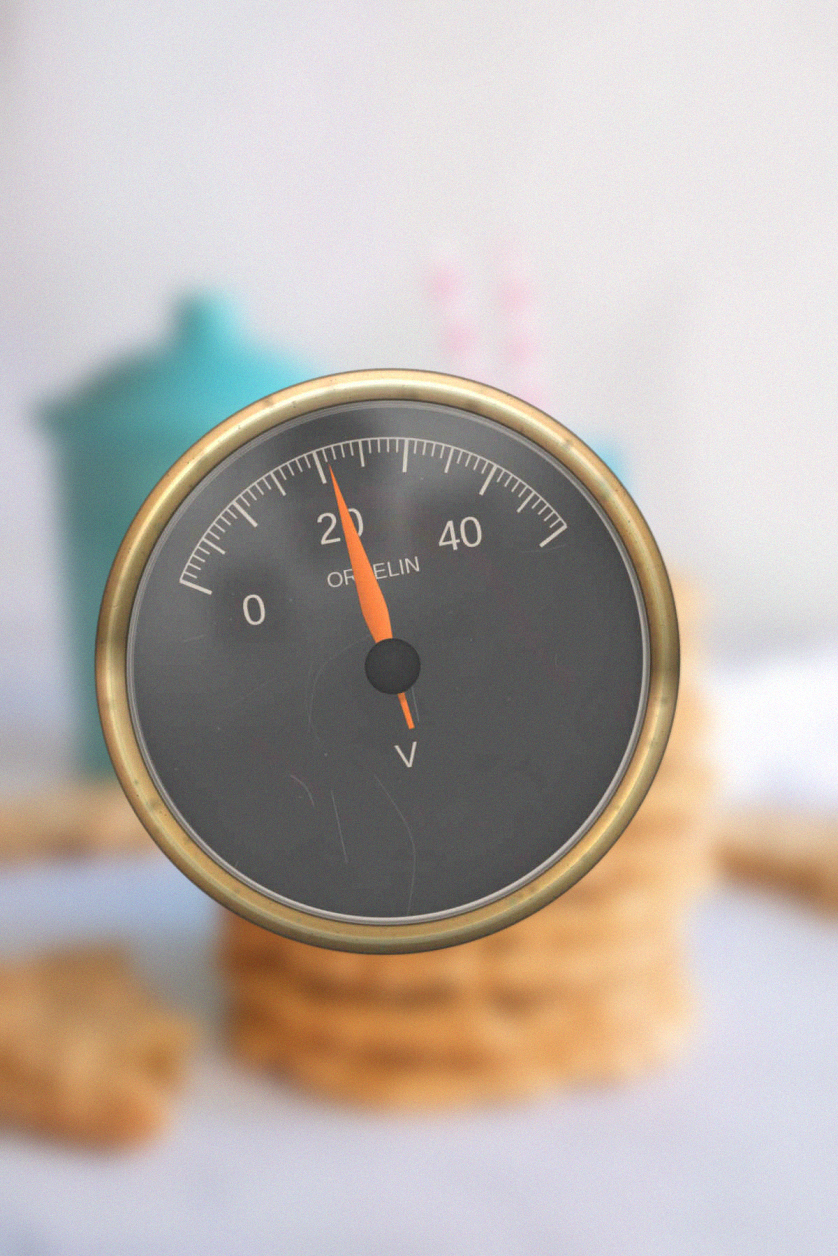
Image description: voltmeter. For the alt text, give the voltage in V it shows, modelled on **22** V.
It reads **21** V
